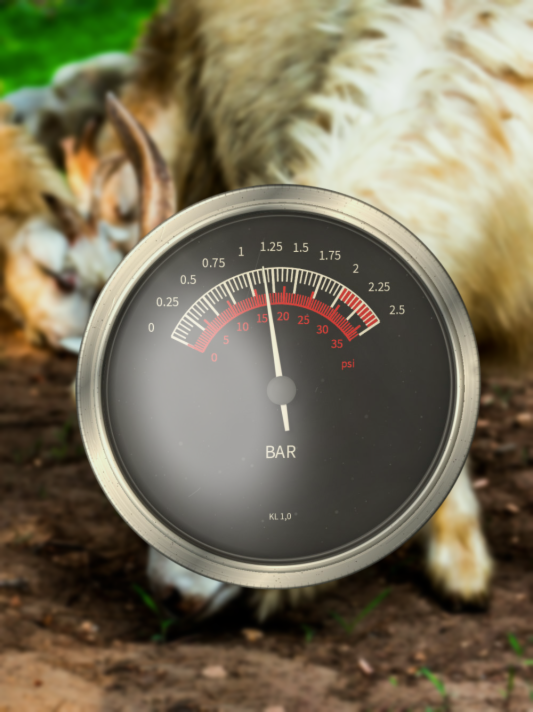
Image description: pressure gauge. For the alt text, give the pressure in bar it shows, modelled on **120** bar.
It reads **1.15** bar
